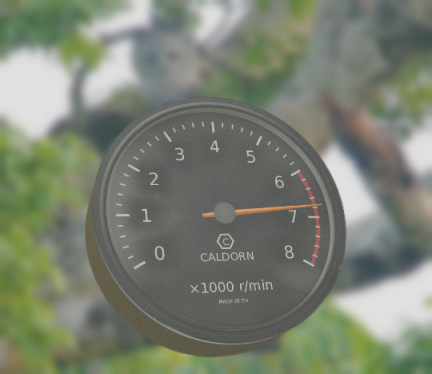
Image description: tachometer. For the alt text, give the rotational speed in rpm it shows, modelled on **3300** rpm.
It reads **6800** rpm
